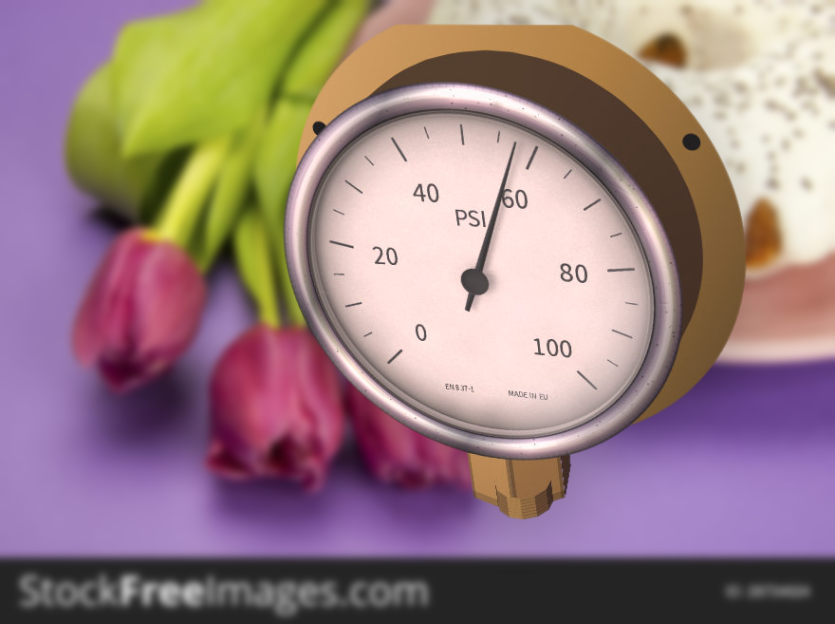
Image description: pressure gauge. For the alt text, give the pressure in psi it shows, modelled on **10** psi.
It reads **57.5** psi
